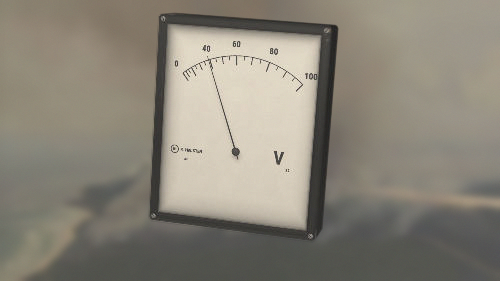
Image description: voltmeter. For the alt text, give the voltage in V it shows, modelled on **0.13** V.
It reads **40** V
